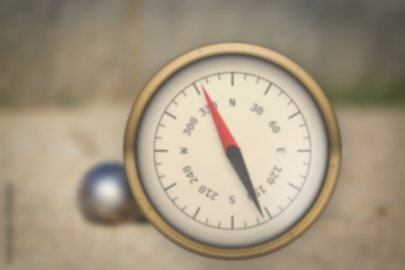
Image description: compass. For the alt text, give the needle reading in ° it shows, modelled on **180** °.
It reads **335** °
